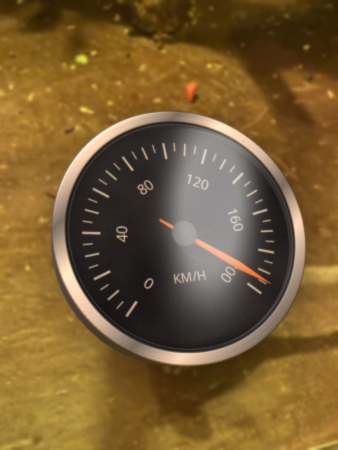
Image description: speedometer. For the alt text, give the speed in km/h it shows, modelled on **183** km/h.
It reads **195** km/h
